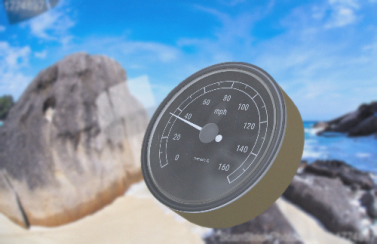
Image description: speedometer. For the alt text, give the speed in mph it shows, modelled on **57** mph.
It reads **35** mph
